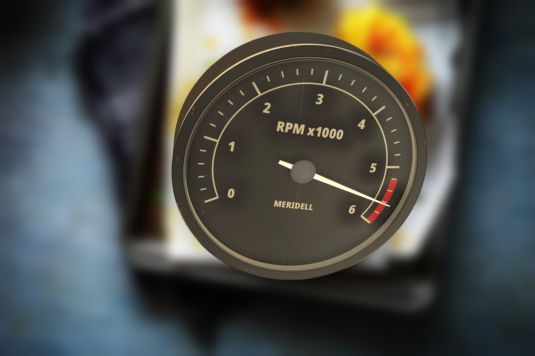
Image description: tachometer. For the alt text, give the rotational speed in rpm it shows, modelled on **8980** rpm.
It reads **5600** rpm
